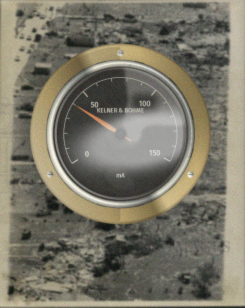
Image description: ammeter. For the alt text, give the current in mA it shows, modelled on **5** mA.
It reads **40** mA
